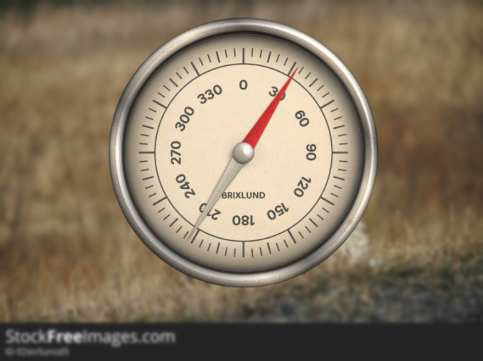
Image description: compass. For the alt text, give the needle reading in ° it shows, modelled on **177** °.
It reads **32.5** °
